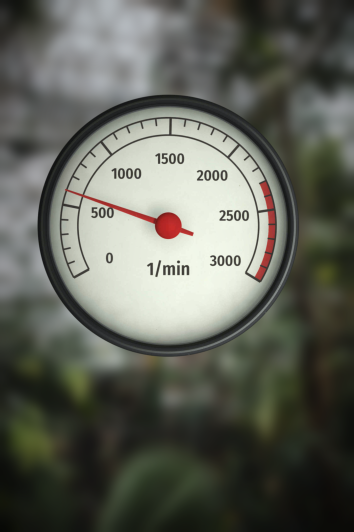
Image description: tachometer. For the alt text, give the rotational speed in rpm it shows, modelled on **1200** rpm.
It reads **600** rpm
